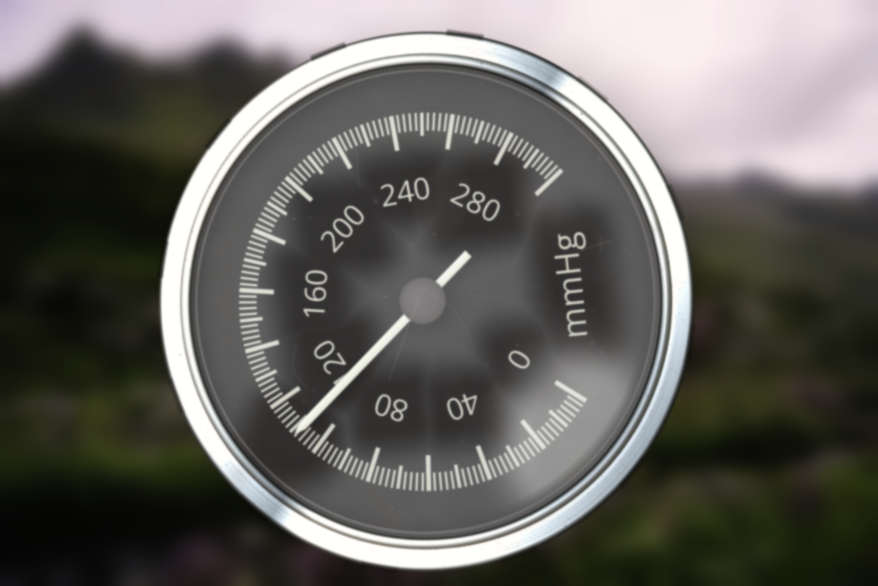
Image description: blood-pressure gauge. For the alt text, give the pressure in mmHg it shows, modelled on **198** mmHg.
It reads **108** mmHg
